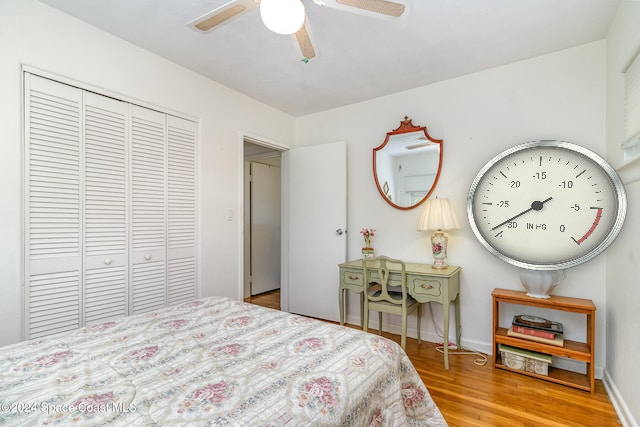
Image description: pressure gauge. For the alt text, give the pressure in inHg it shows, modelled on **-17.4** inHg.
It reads **-29** inHg
